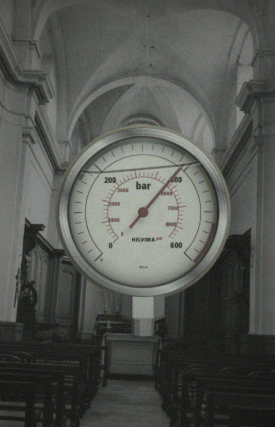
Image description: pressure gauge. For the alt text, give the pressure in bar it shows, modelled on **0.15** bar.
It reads **390** bar
